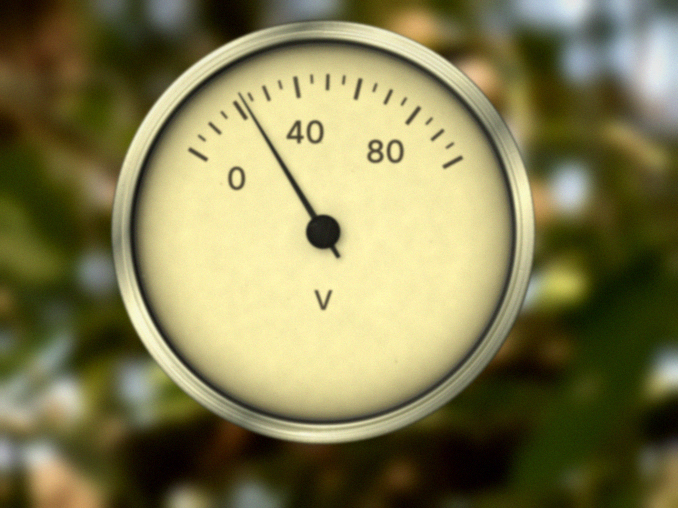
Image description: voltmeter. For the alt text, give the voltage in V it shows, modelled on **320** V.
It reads **22.5** V
